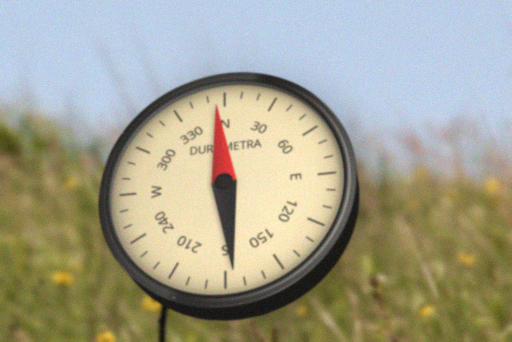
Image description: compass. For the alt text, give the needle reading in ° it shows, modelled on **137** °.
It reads **355** °
